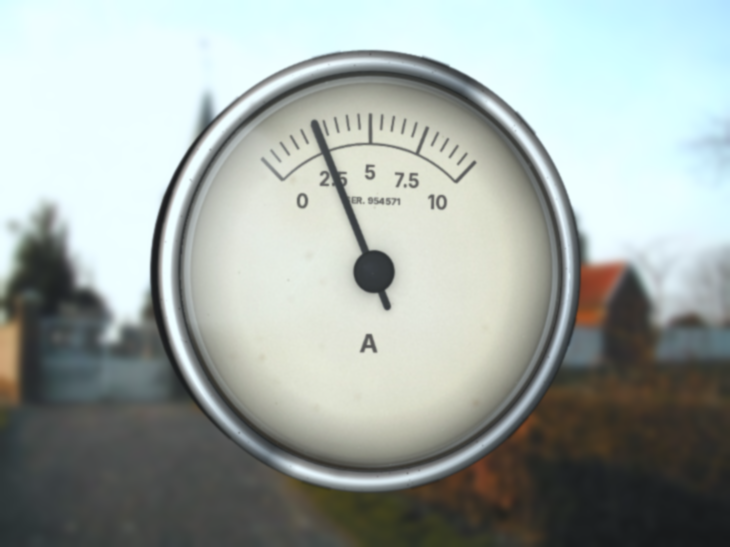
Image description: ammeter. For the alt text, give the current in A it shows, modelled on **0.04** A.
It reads **2.5** A
